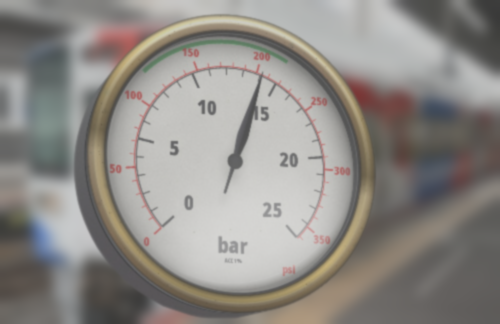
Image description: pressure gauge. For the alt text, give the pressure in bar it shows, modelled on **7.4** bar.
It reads **14** bar
